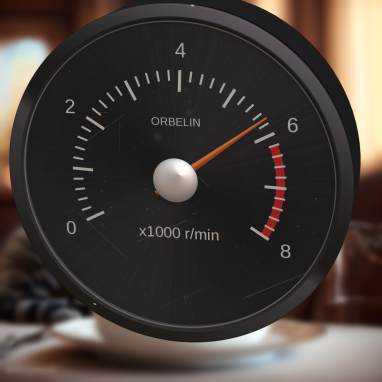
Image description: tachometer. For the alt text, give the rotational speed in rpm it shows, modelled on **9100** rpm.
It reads **5700** rpm
